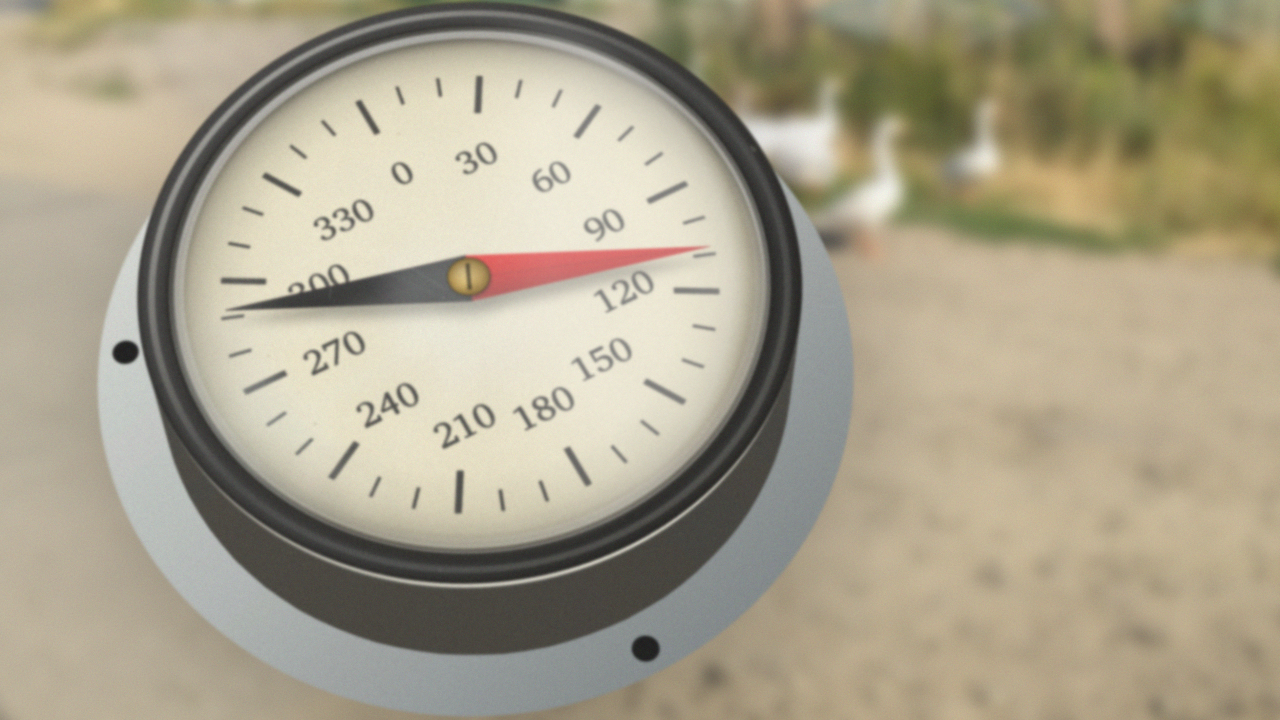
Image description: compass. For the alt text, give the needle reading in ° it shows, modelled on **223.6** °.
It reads **110** °
